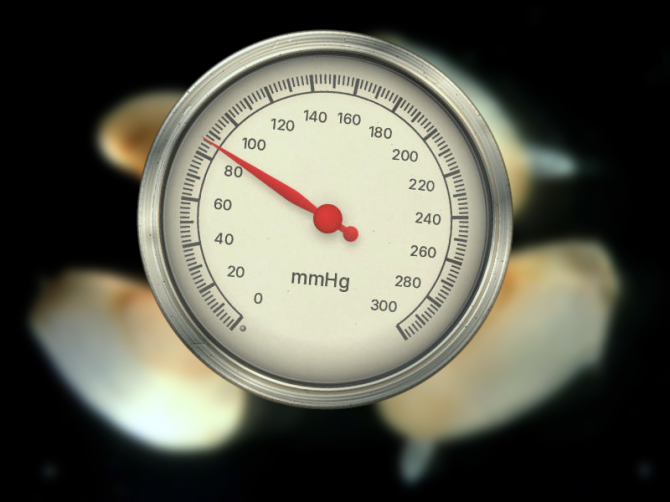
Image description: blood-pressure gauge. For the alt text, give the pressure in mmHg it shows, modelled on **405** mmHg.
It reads **86** mmHg
